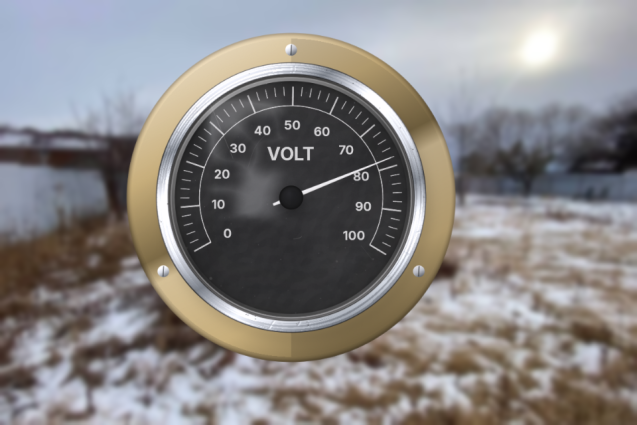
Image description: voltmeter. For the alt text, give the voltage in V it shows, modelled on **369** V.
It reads **78** V
